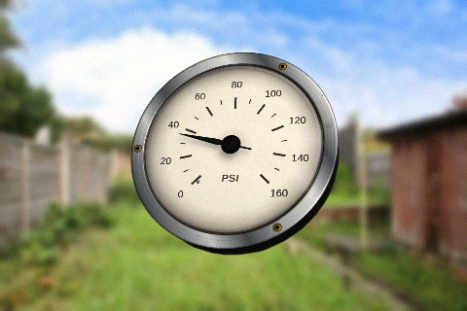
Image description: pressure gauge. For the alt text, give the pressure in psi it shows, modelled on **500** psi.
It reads **35** psi
